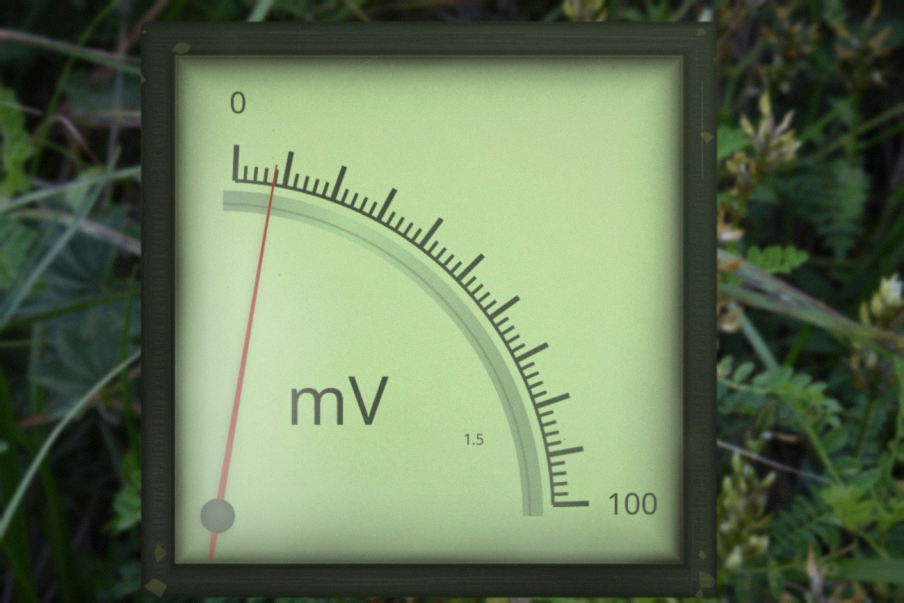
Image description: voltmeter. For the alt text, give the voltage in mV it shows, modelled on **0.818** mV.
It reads **8** mV
